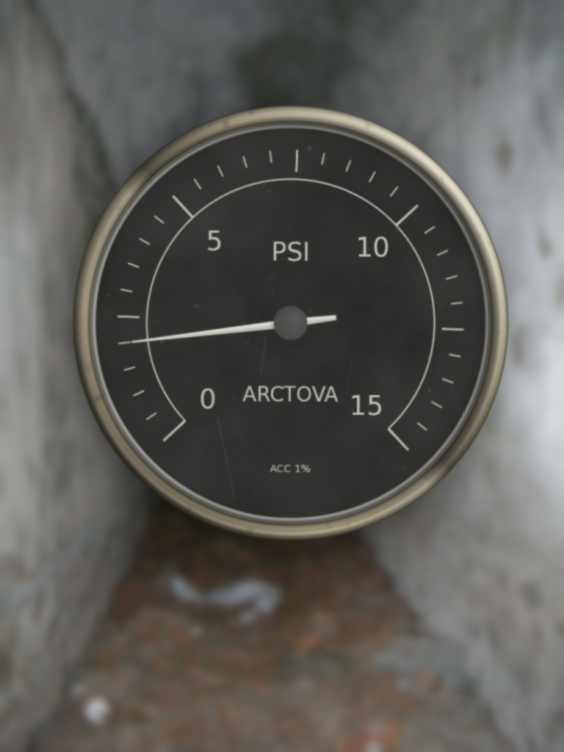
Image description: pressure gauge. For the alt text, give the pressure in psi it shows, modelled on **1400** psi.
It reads **2** psi
